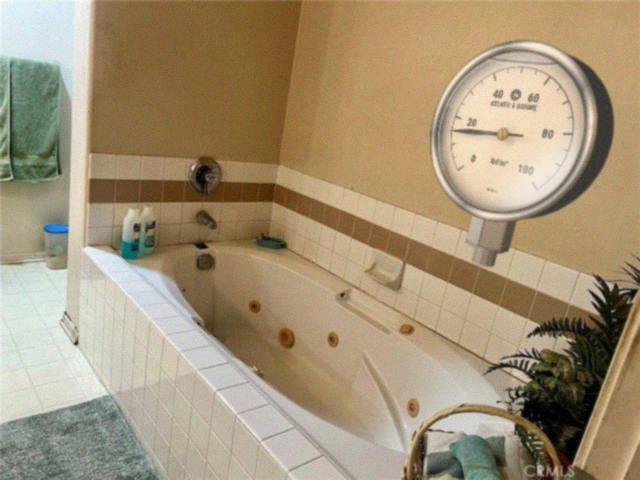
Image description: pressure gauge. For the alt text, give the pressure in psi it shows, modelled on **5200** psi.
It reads **15** psi
